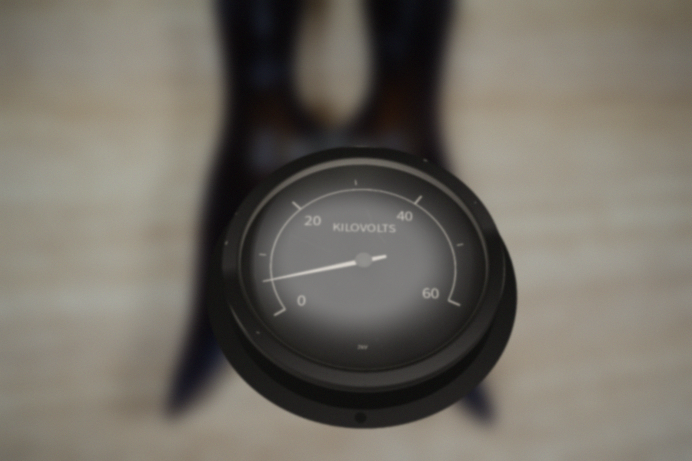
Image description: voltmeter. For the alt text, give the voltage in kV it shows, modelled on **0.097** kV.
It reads **5** kV
